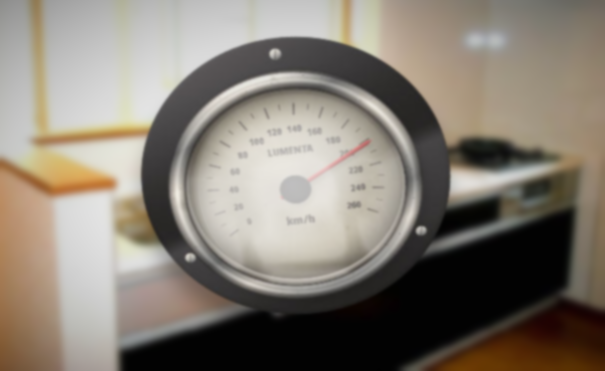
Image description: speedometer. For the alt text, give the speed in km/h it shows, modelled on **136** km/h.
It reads **200** km/h
